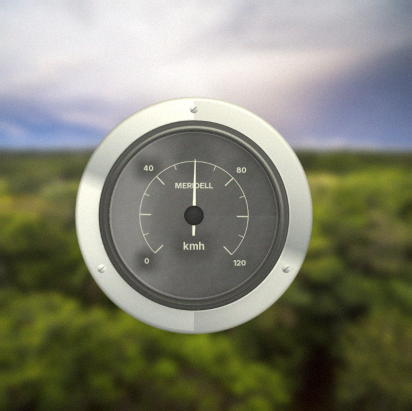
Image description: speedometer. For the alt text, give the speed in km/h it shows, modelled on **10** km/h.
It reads **60** km/h
